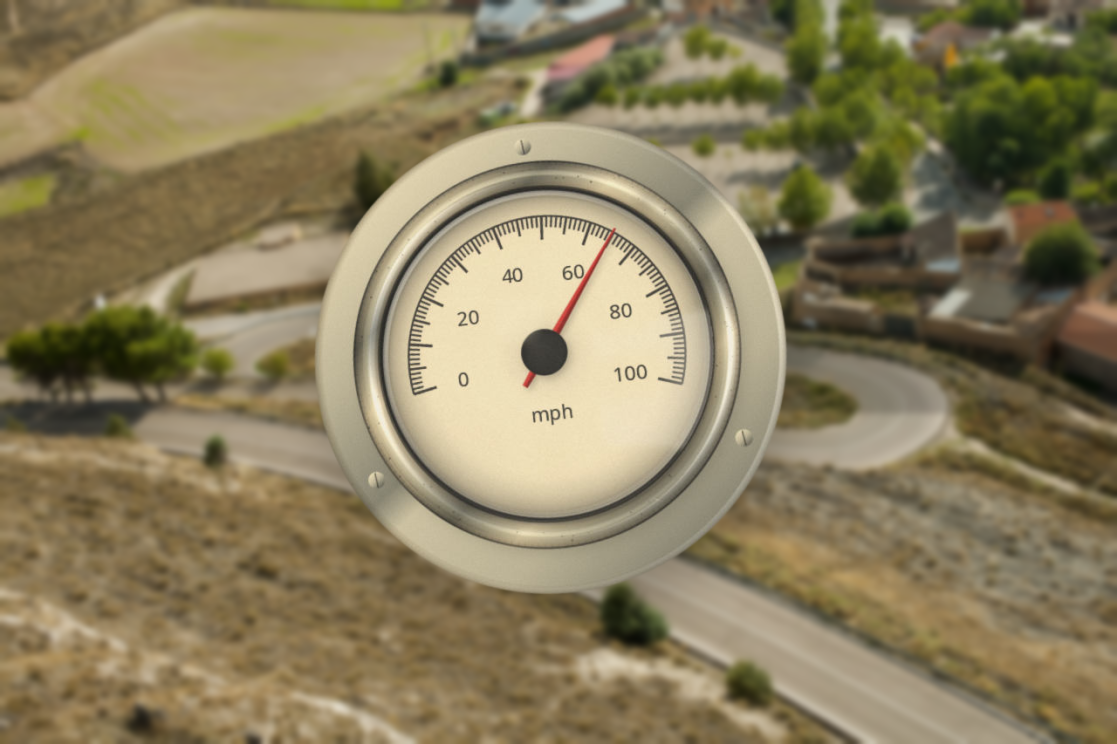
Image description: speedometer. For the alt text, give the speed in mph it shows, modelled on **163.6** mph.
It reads **65** mph
